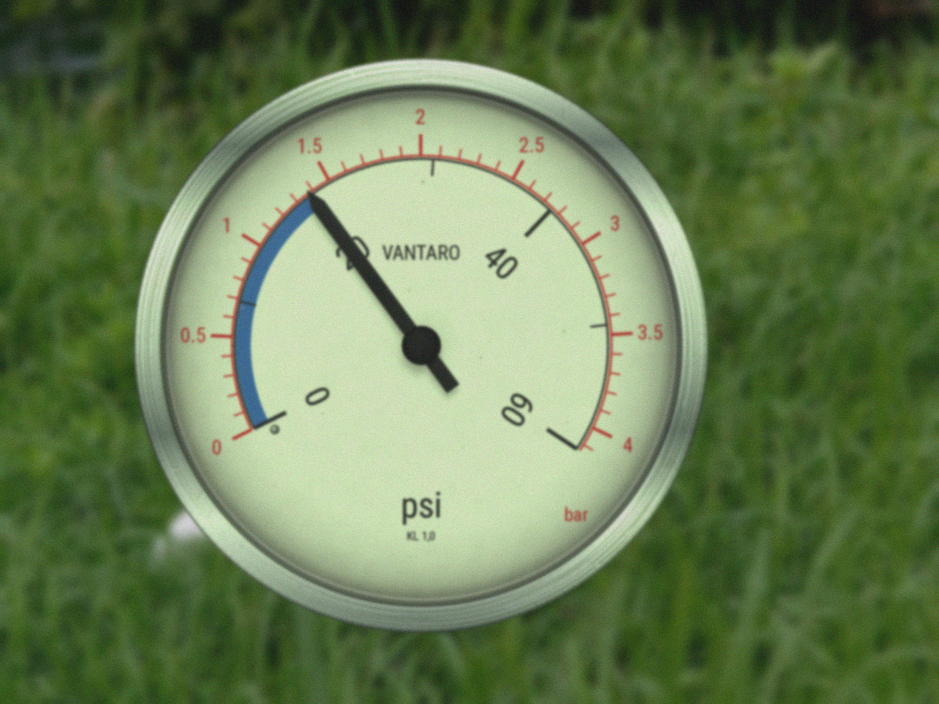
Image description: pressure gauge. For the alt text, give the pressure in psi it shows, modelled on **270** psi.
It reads **20** psi
